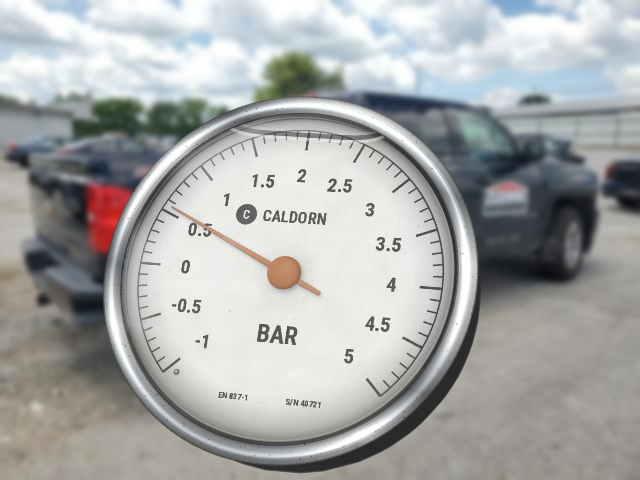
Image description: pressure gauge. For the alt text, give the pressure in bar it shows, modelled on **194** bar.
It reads **0.55** bar
